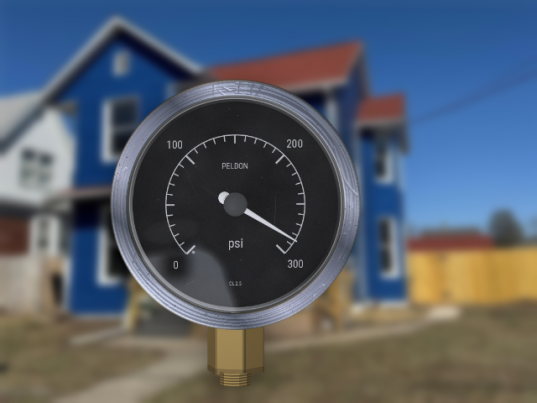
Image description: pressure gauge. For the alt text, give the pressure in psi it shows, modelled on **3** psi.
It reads **285** psi
